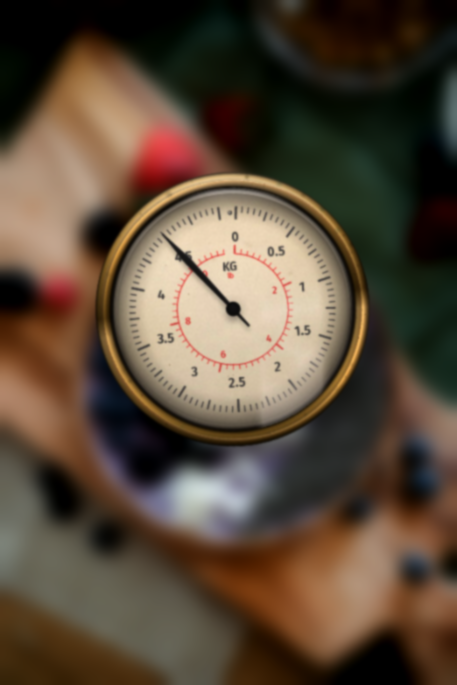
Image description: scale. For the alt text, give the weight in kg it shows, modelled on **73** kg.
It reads **4.5** kg
